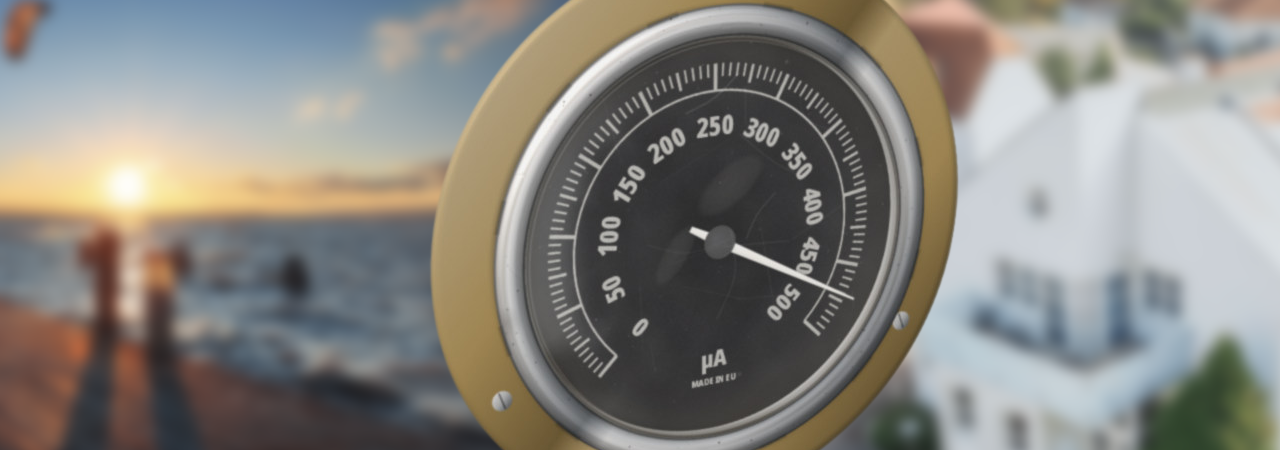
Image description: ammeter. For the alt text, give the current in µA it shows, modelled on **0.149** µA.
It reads **470** µA
